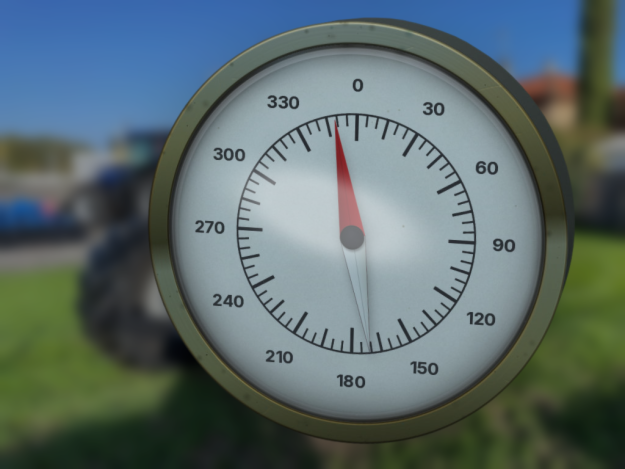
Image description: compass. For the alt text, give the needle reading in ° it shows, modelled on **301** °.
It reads **350** °
